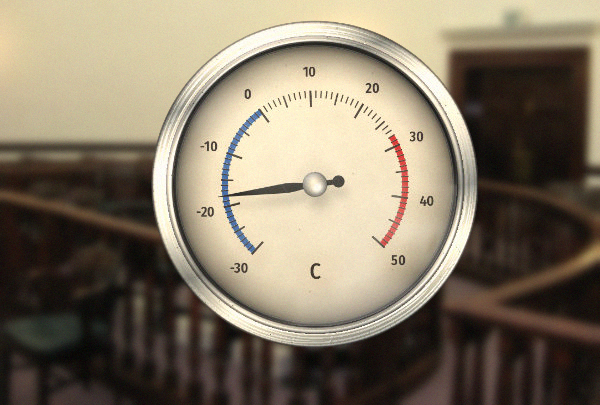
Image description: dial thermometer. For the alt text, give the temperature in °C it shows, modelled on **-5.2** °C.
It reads **-18** °C
